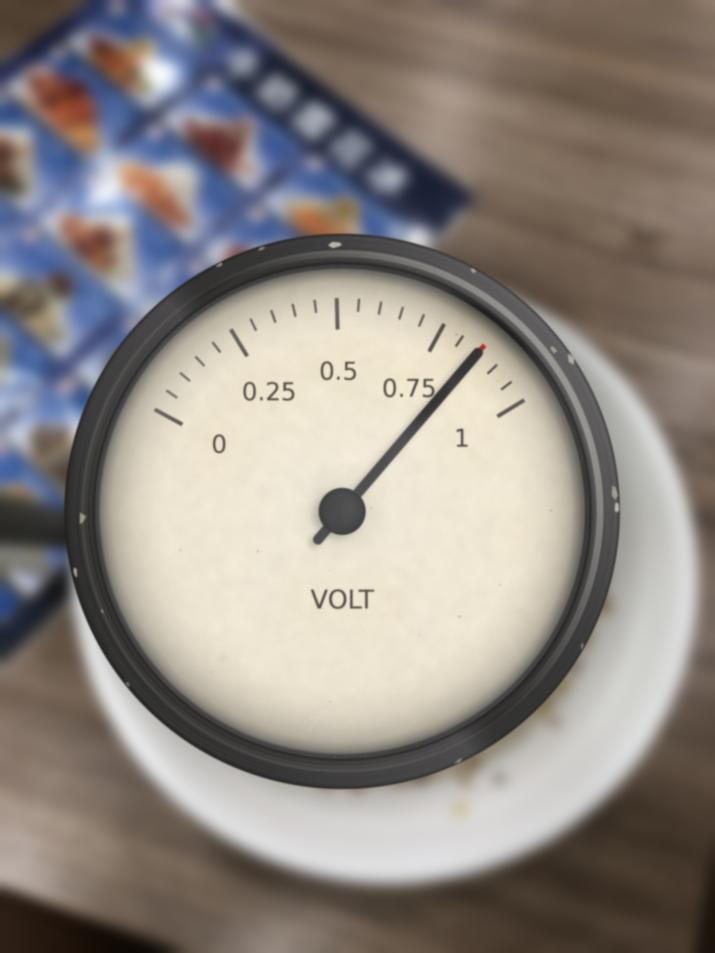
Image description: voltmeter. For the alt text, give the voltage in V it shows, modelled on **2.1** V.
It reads **0.85** V
